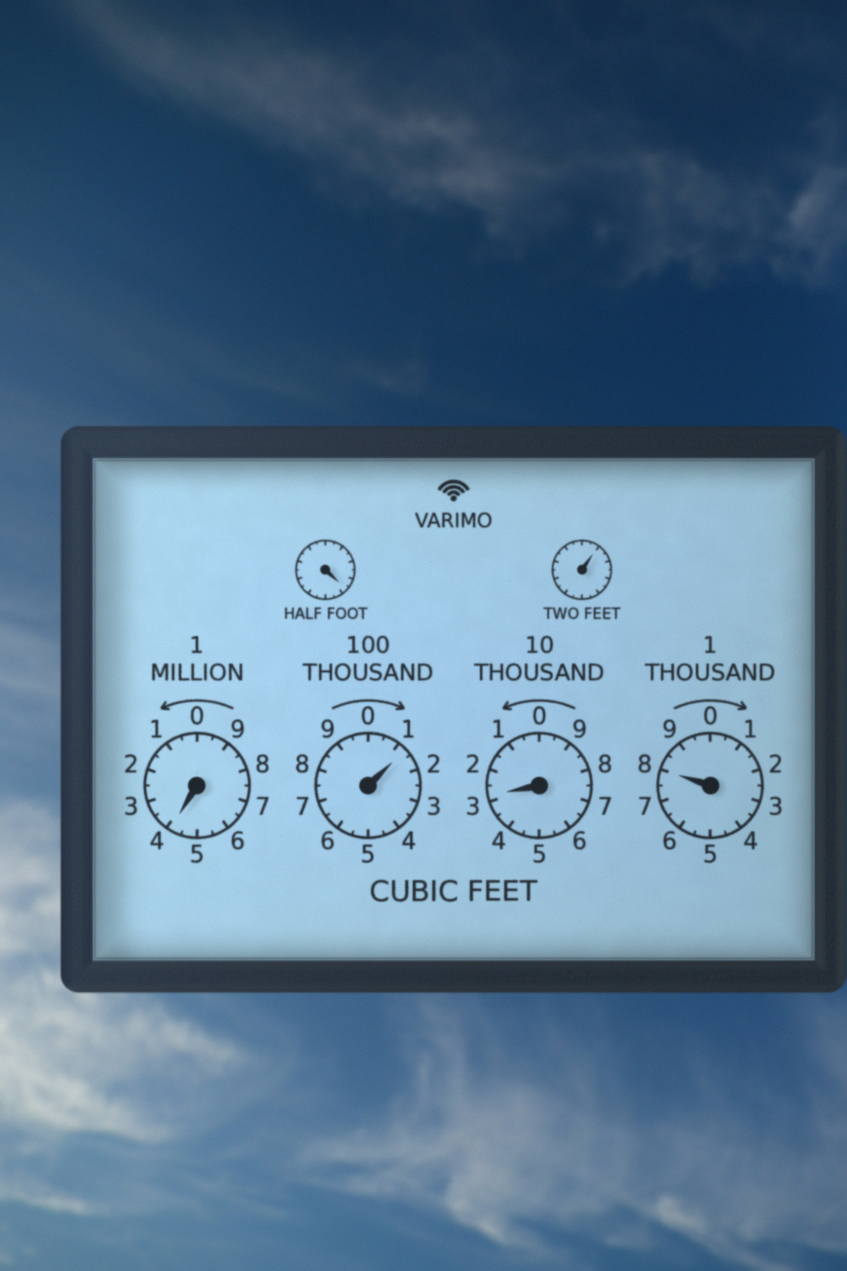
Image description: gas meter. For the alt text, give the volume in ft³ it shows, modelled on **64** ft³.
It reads **412800** ft³
